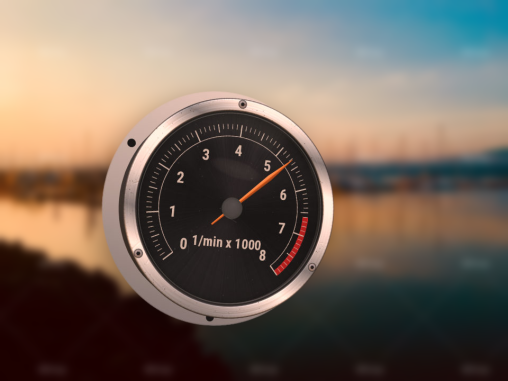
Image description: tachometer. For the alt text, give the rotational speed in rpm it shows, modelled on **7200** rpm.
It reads **5300** rpm
